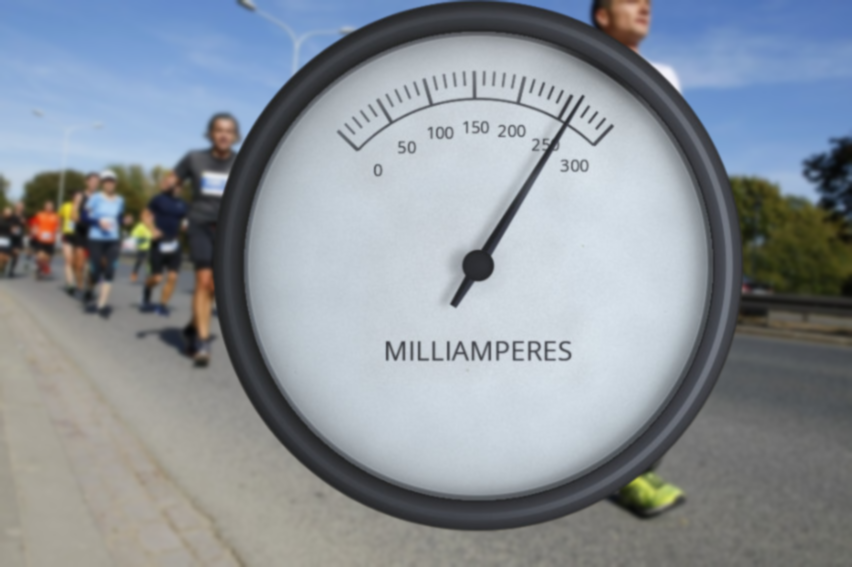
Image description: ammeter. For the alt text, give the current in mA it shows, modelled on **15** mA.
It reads **260** mA
